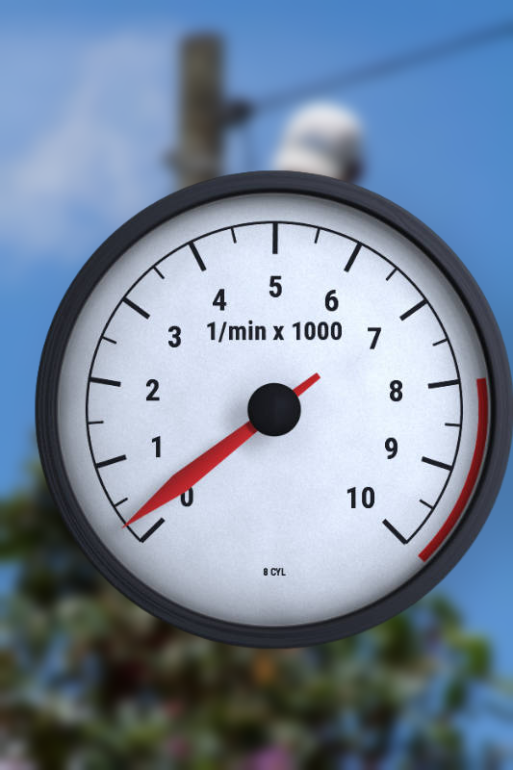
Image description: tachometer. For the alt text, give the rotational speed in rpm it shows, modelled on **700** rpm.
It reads **250** rpm
